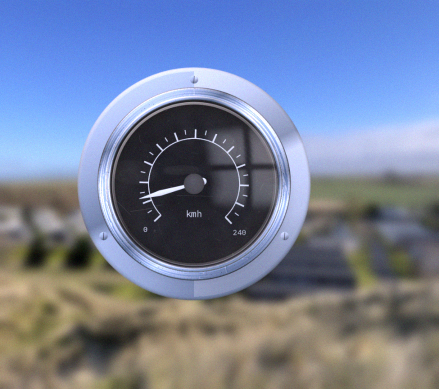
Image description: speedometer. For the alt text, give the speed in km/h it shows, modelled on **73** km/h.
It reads **25** km/h
